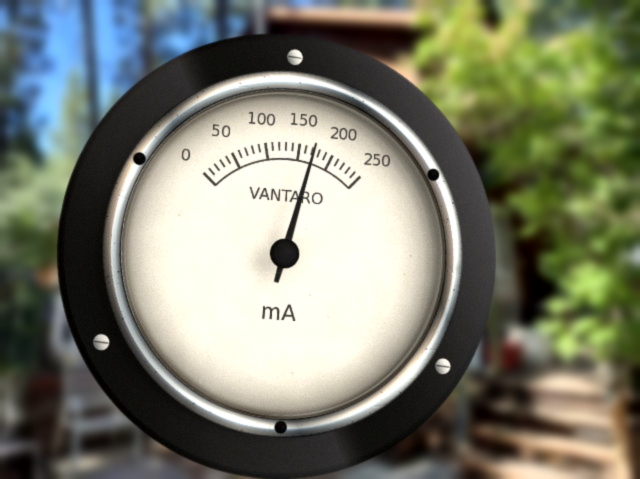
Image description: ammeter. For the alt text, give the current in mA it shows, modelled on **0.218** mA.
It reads **170** mA
